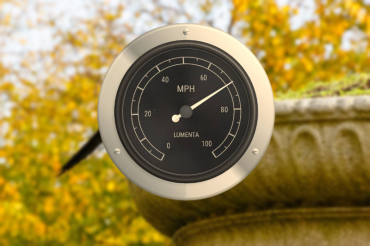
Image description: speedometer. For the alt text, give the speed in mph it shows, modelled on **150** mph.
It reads **70** mph
